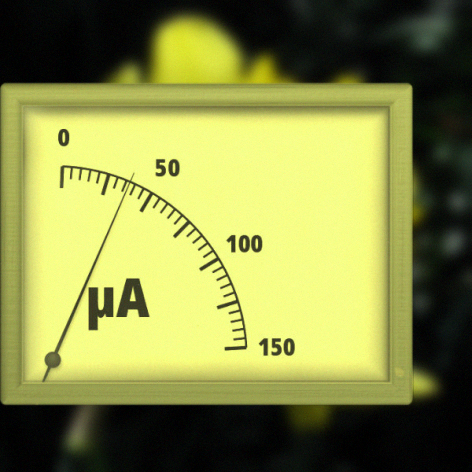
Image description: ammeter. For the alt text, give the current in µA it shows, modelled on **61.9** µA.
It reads **37.5** µA
